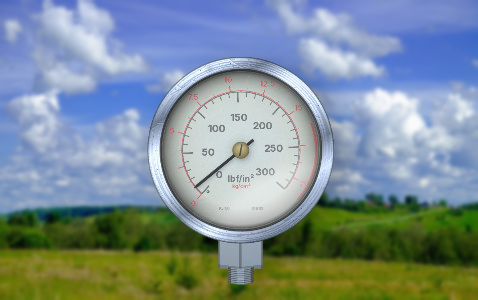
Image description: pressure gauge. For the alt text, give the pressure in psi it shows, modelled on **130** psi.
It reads **10** psi
